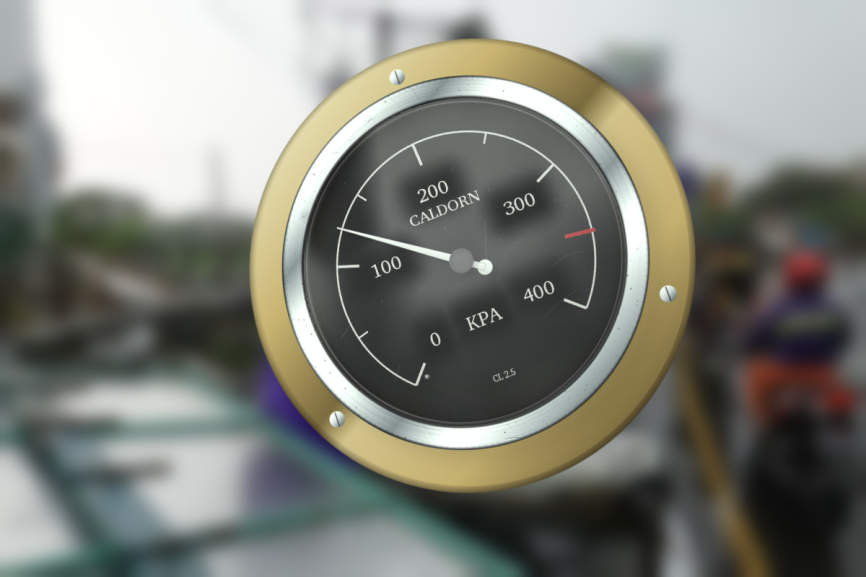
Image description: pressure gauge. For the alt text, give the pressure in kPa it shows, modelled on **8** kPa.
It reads **125** kPa
